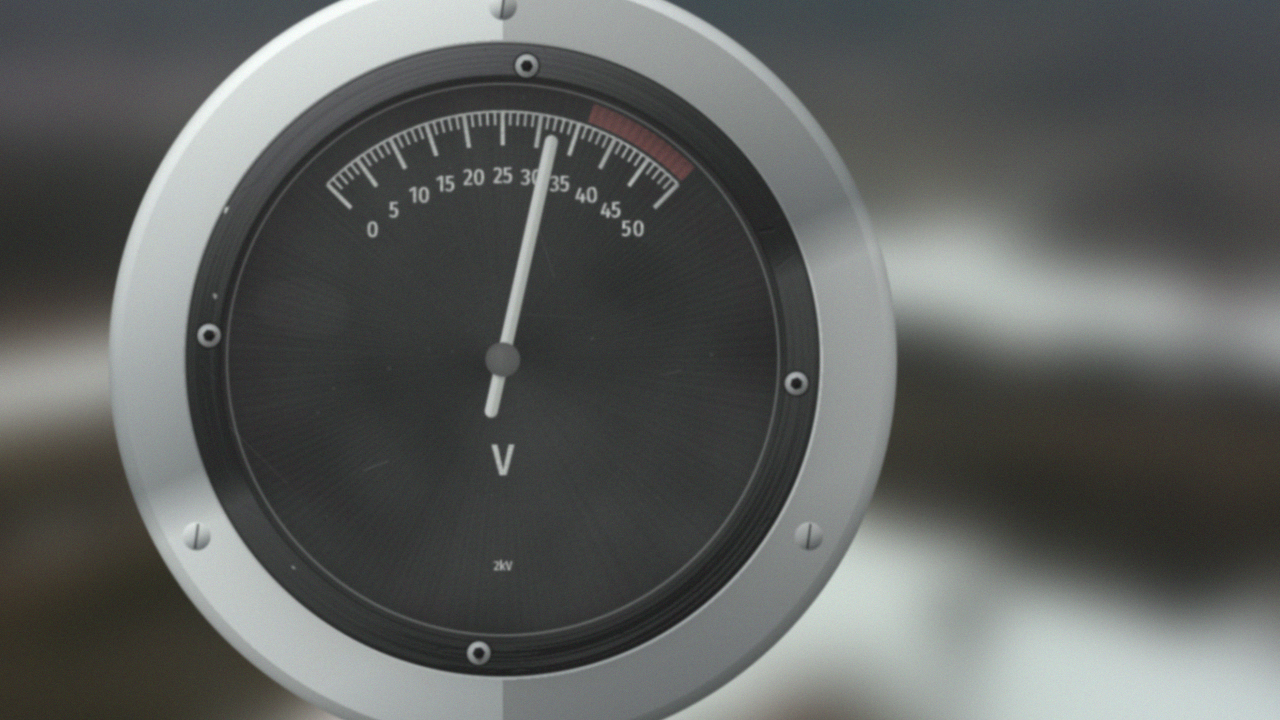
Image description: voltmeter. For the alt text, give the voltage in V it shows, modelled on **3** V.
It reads **32** V
